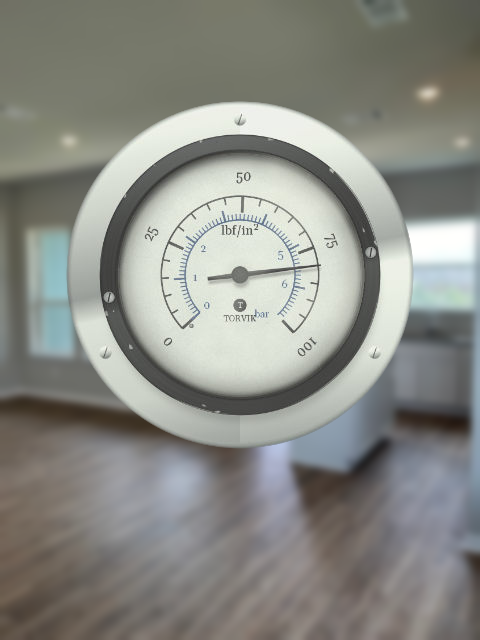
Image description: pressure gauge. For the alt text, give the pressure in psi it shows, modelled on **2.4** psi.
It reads **80** psi
